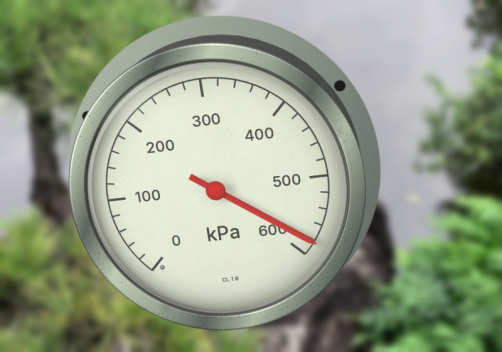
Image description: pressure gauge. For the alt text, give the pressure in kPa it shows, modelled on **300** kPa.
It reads **580** kPa
